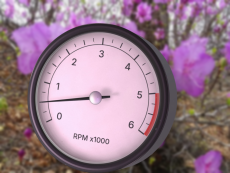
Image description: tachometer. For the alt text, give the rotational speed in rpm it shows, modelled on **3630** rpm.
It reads **500** rpm
